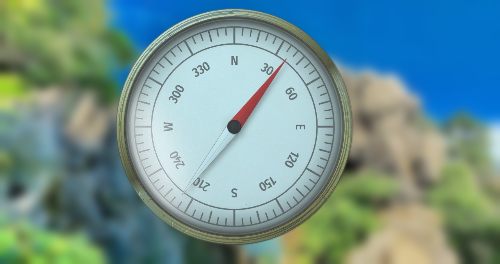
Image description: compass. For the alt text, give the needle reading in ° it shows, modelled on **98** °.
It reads **37.5** °
